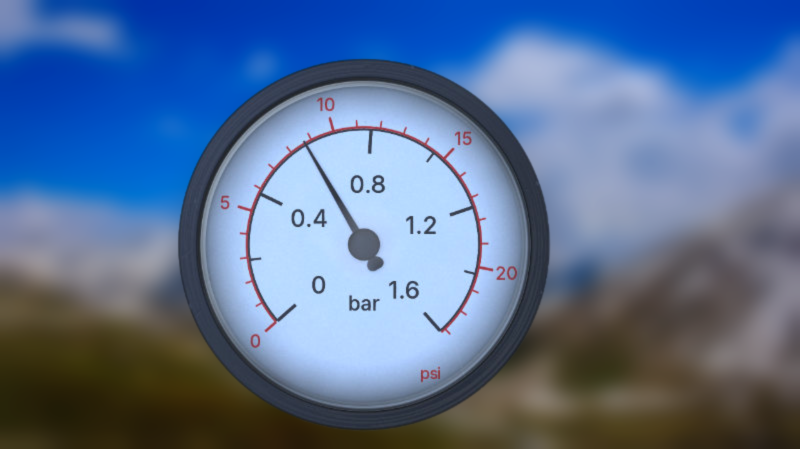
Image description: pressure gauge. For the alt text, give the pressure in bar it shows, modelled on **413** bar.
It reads **0.6** bar
